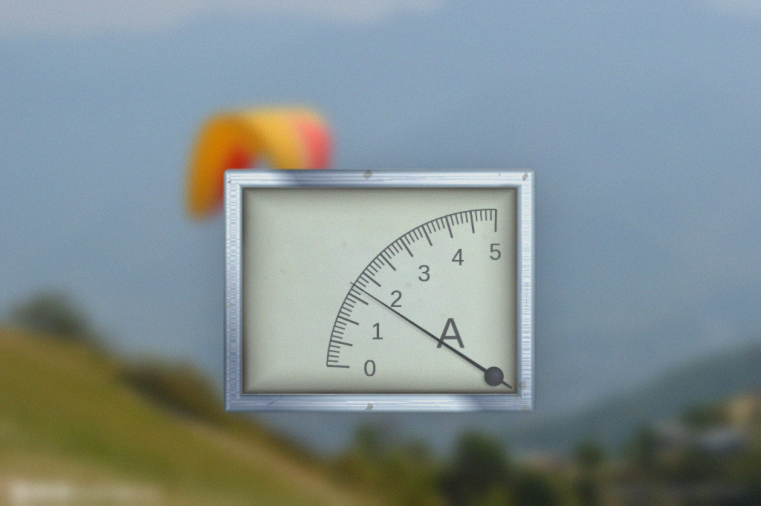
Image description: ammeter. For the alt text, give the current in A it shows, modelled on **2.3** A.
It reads **1.7** A
